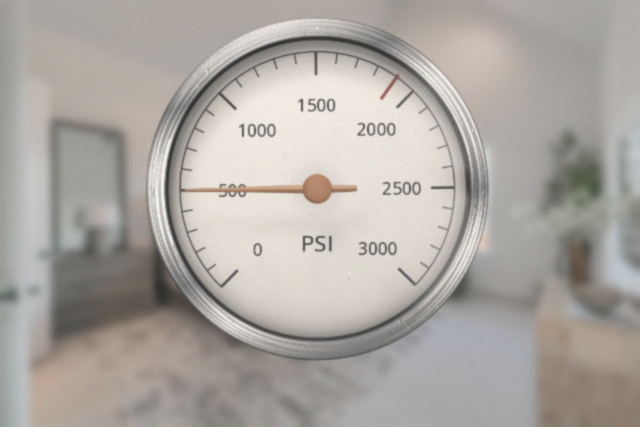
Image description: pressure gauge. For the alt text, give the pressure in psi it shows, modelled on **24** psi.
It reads **500** psi
